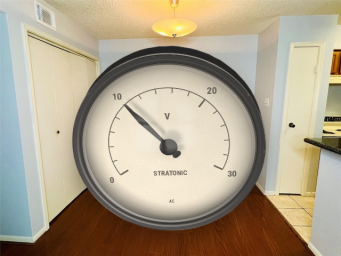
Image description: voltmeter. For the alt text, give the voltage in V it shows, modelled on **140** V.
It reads **10** V
